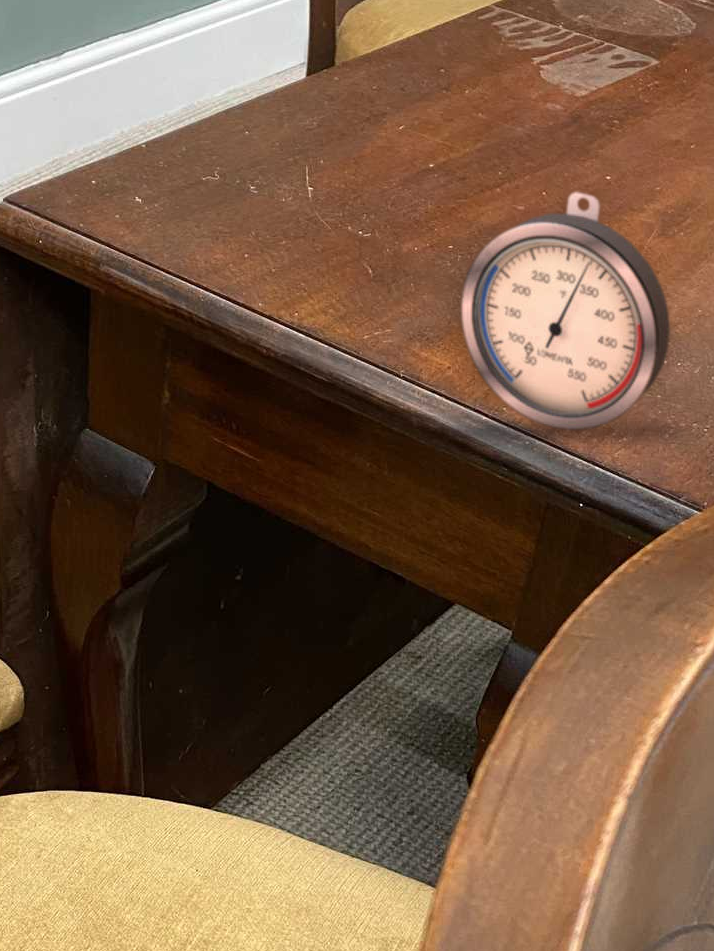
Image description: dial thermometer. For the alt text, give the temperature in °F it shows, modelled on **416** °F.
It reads **330** °F
